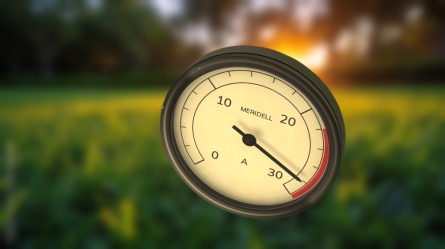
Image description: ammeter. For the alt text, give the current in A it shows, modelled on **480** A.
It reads **28** A
